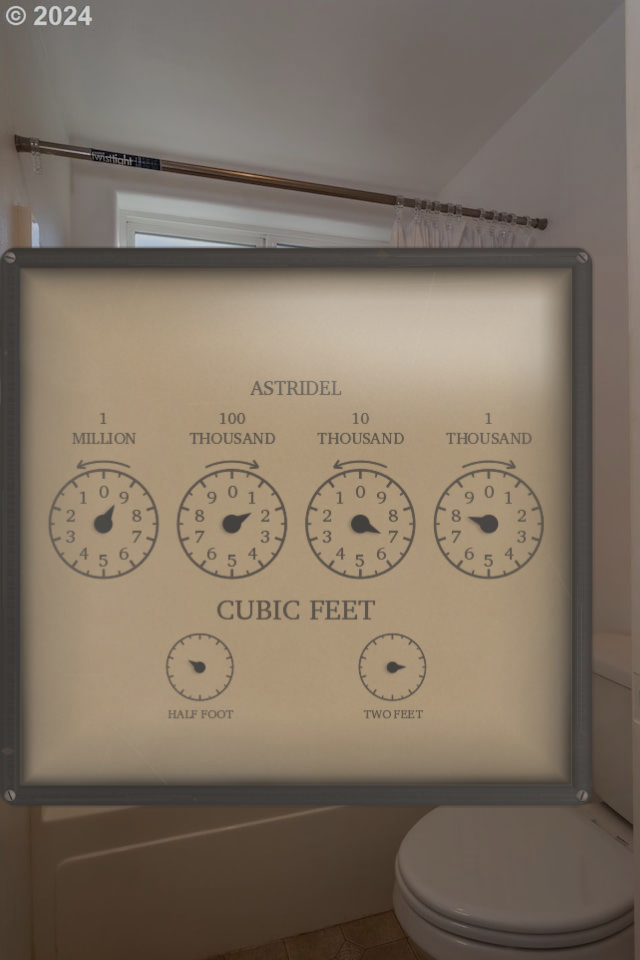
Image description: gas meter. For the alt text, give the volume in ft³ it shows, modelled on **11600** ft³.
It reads **916800** ft³
